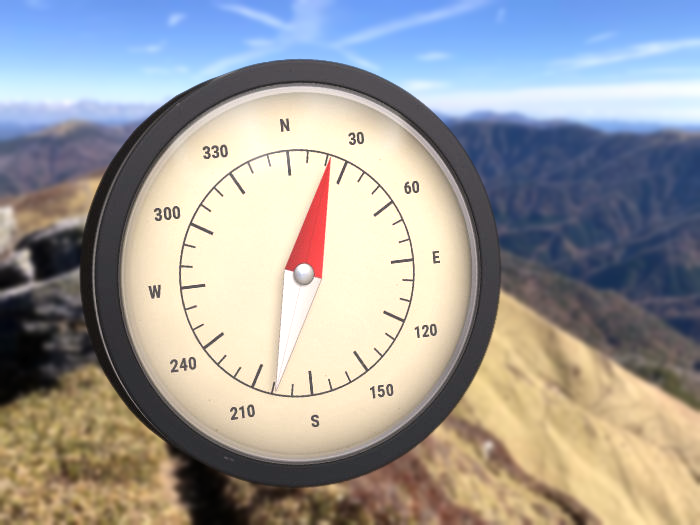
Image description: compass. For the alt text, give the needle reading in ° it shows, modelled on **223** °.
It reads **20** °
